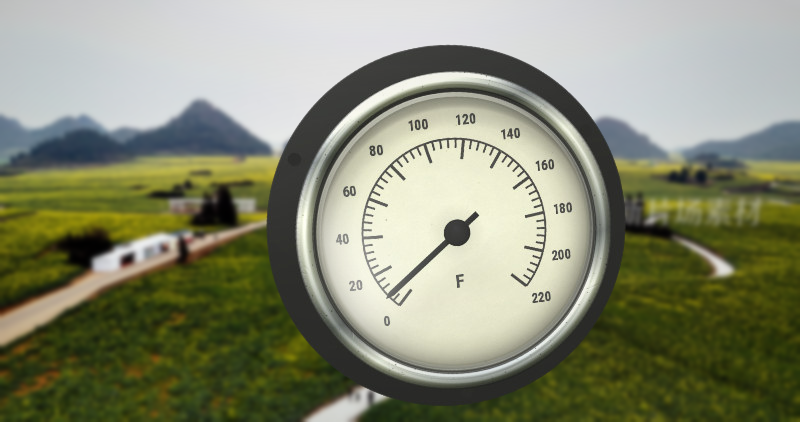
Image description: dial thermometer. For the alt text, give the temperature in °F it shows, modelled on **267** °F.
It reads **8** °F
